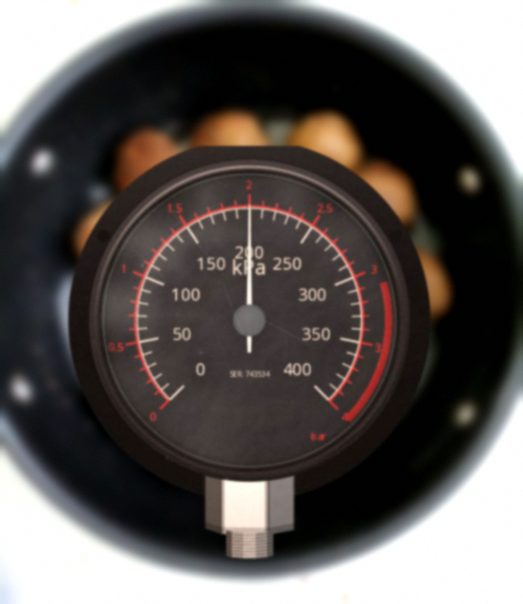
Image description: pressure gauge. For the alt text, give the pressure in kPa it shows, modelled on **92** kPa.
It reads **200** kPa
